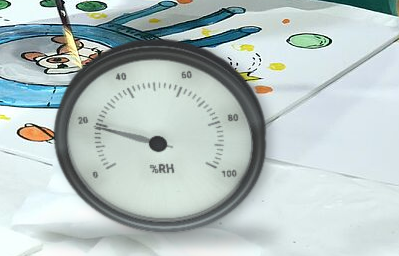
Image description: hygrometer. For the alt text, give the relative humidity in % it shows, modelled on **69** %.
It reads **20** %
